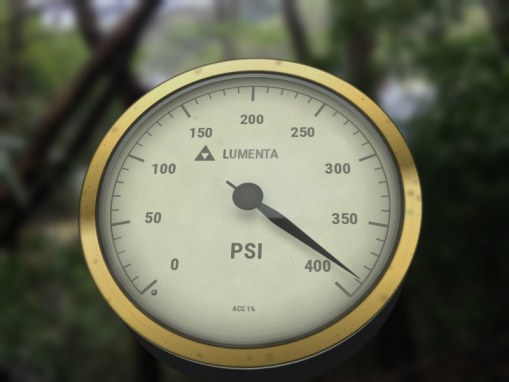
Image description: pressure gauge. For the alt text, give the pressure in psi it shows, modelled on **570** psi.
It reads **390** psi
